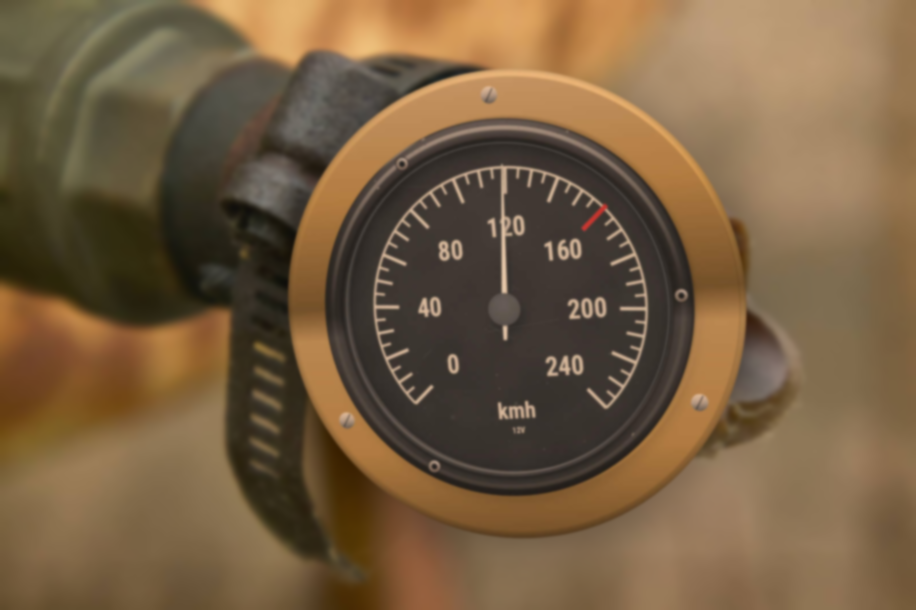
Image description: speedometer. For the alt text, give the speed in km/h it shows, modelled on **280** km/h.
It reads **120** km/h
